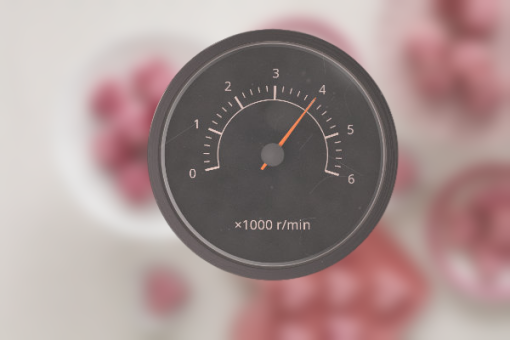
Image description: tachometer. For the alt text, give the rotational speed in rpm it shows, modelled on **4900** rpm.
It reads **4000** rpm
